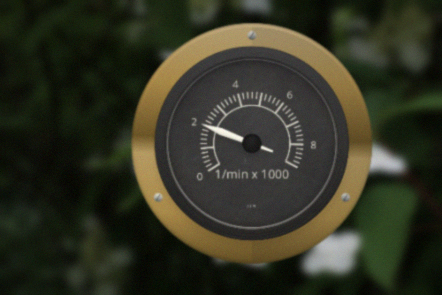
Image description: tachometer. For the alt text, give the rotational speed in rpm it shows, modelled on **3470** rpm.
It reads **2000** rpm
